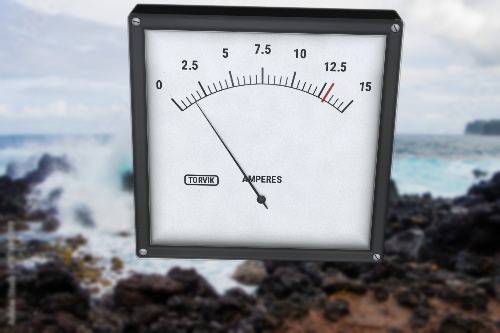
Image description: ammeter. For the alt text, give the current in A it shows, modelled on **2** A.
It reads **1.5** A
